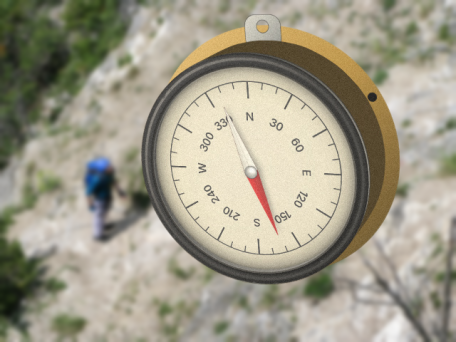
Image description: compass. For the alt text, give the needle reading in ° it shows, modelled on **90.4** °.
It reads **160** °
